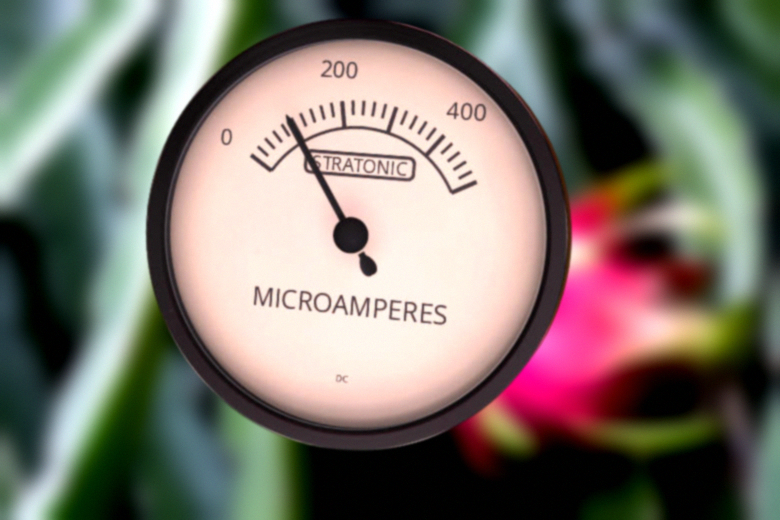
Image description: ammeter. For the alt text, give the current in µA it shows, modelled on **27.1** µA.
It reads **100** µA
